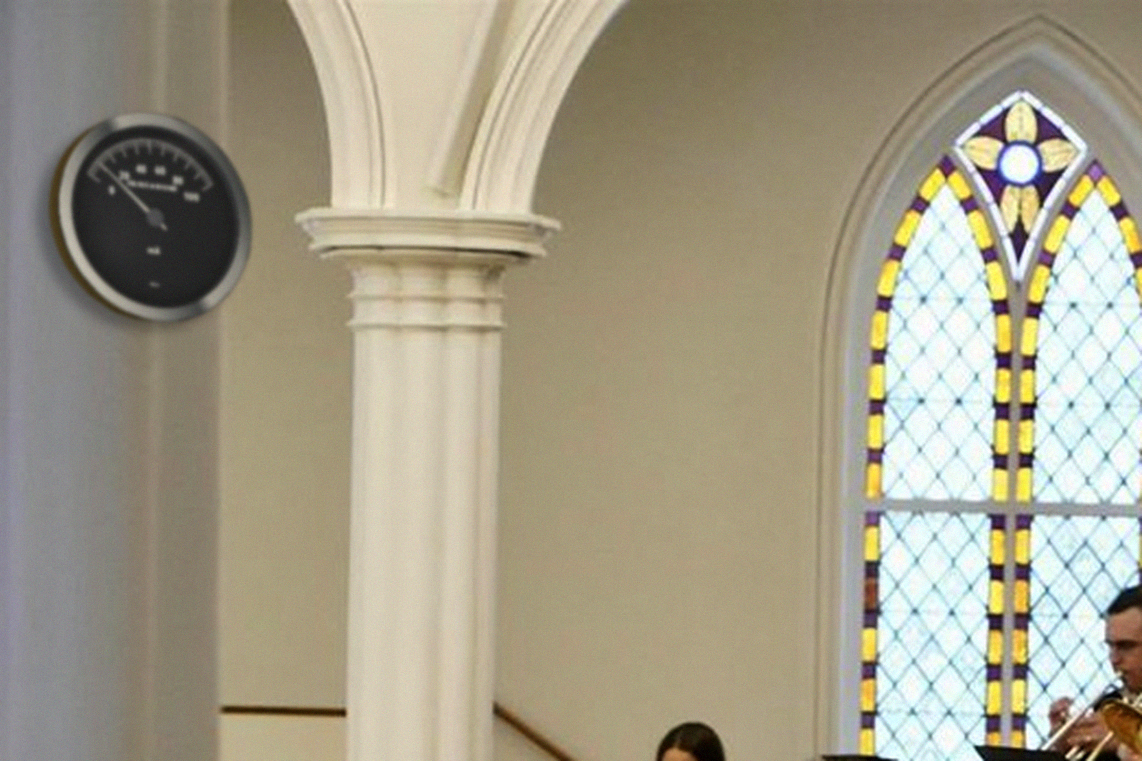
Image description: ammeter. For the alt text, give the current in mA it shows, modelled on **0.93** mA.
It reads **10** mA
